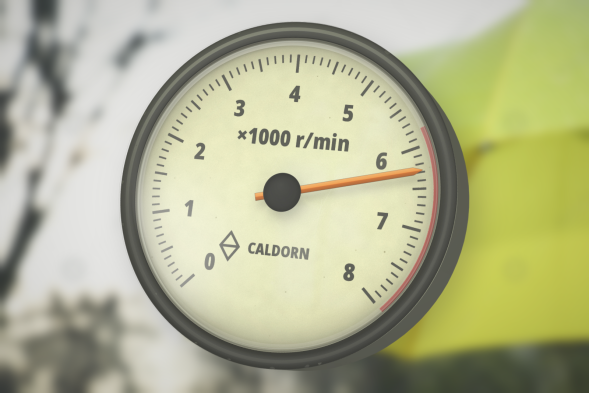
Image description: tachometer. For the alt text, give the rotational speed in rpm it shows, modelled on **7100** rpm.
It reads **6300** rpm
